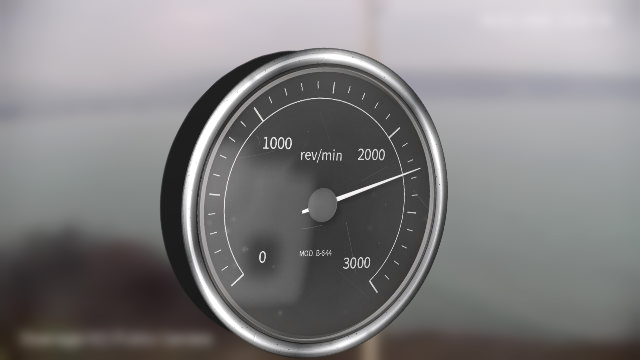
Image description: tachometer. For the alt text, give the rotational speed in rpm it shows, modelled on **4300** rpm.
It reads **2250** rpm
